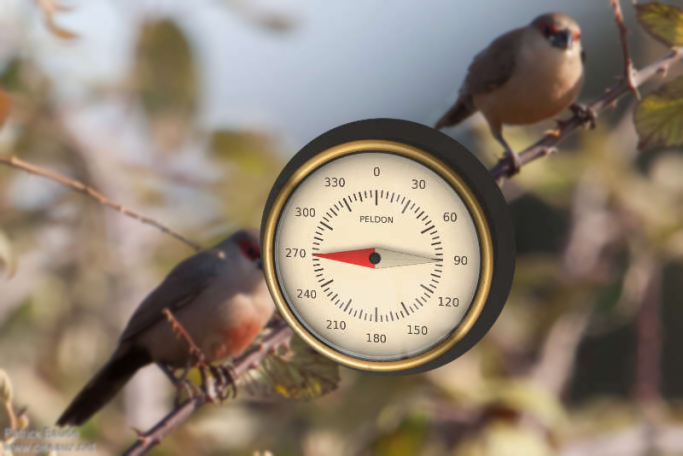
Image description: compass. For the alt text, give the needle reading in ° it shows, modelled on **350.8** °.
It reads **270** °
